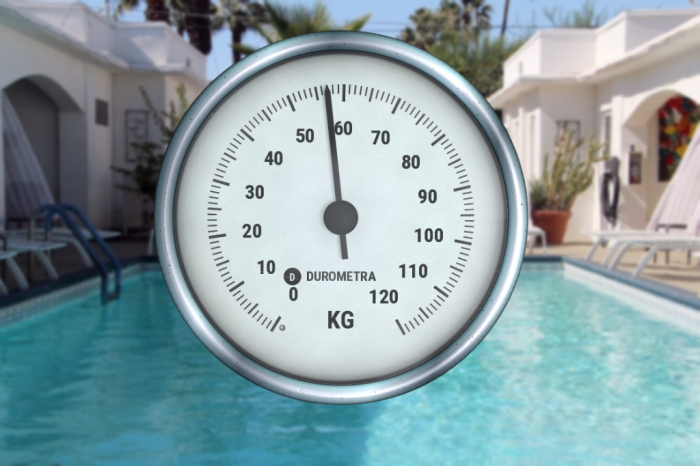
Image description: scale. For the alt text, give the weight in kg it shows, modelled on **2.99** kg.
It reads **57** kg
